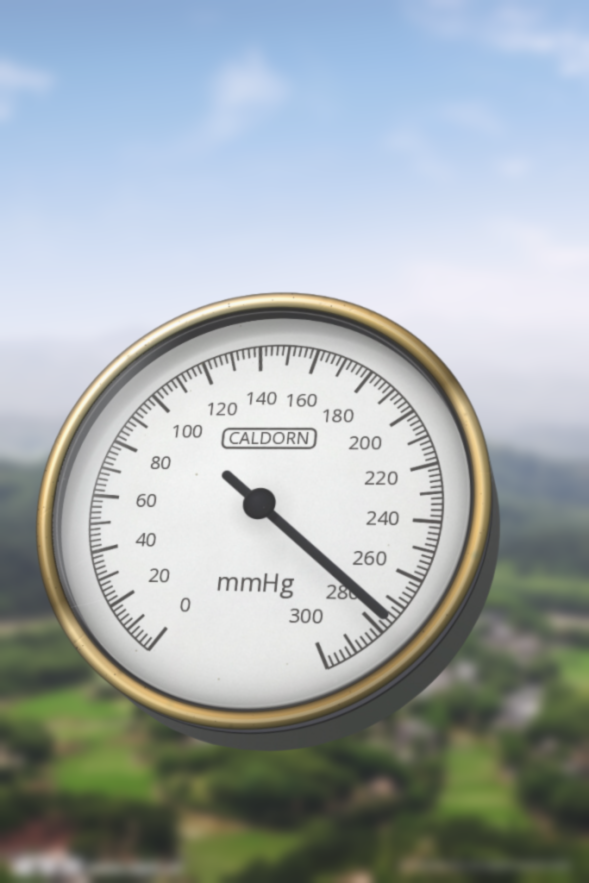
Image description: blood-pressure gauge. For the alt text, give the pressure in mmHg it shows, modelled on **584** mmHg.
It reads **276** mmHg
